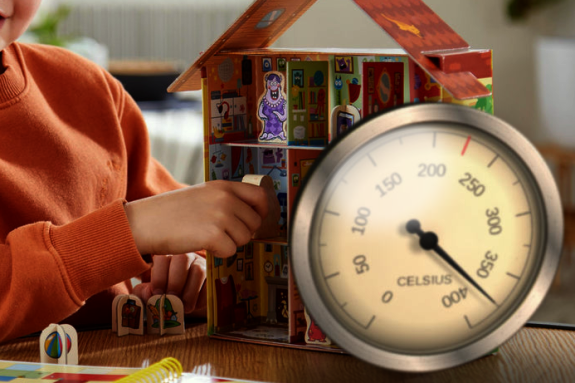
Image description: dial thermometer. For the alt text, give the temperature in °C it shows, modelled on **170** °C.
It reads **375** °C
